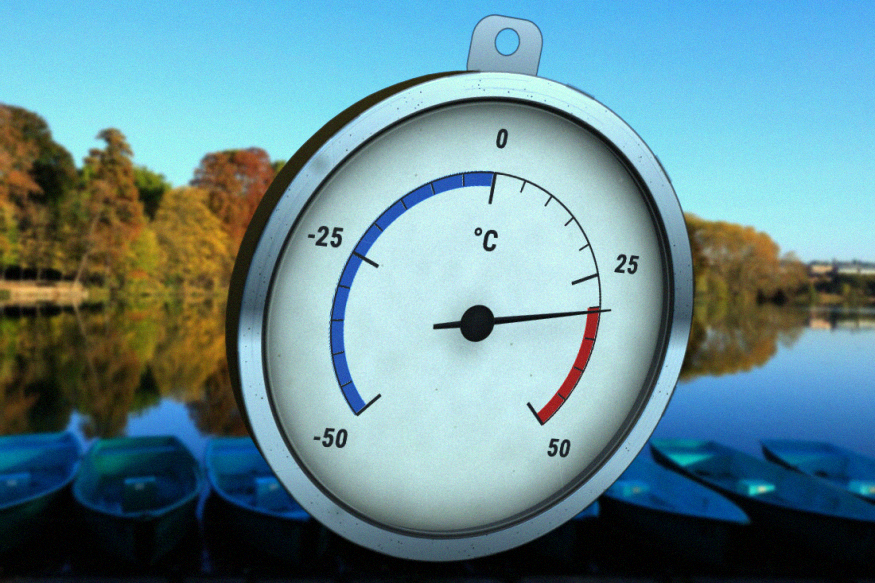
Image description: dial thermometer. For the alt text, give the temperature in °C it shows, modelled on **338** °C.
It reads **30** °C
